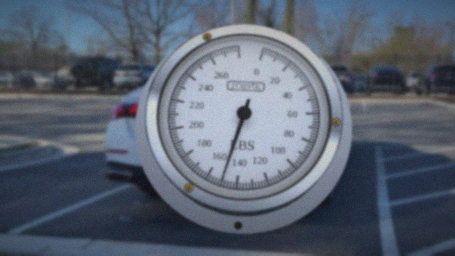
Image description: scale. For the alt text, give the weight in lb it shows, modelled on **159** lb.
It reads **150** lb
